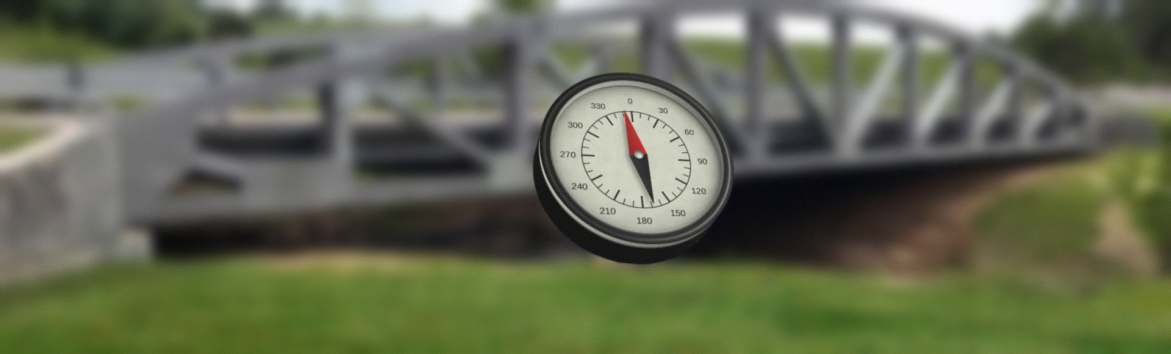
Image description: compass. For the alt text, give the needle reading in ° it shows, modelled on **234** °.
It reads **350** °
